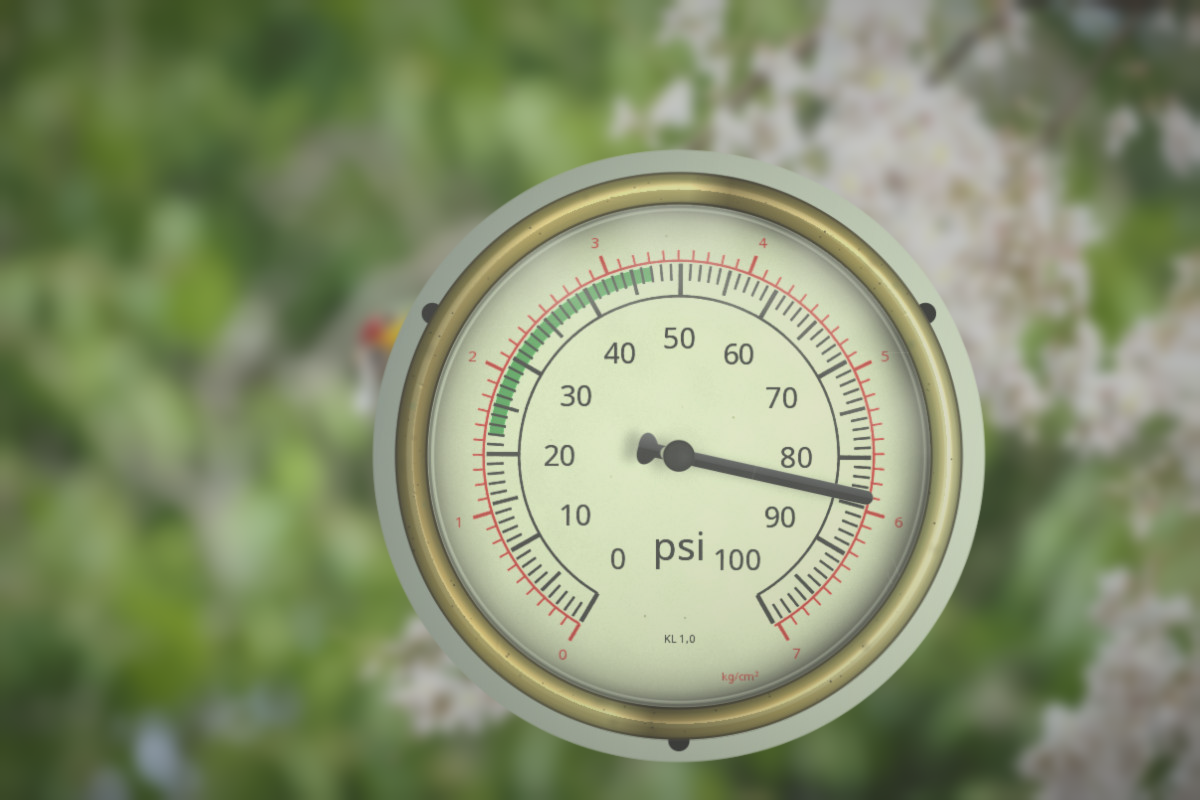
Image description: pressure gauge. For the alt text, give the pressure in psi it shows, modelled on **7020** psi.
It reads **84** psi
